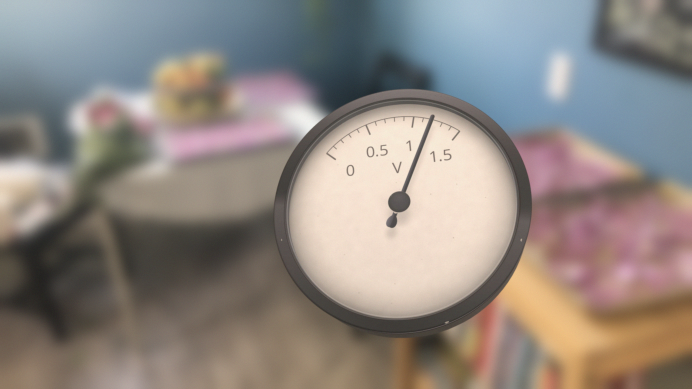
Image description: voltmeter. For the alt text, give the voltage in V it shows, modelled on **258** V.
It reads **1.2** V
